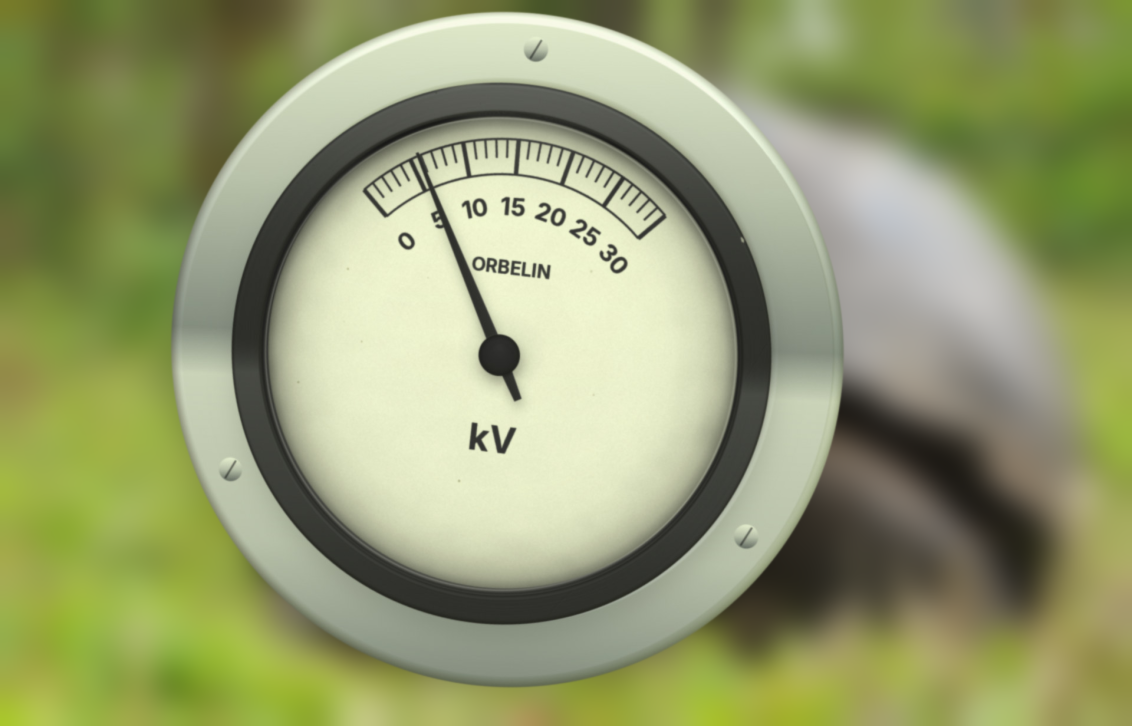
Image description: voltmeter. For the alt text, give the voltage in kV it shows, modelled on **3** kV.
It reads **6** kV
